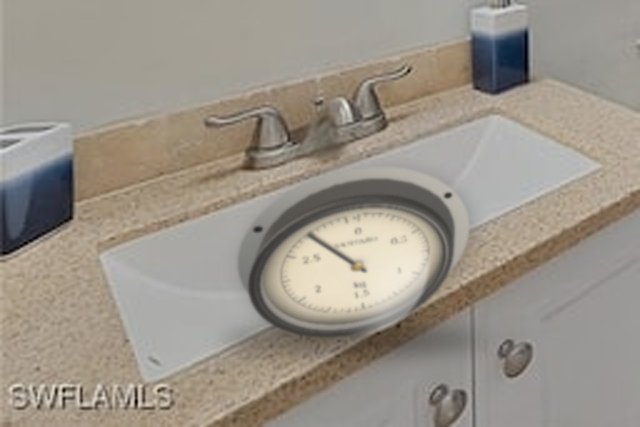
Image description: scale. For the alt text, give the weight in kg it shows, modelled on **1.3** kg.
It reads **2.75** kg
